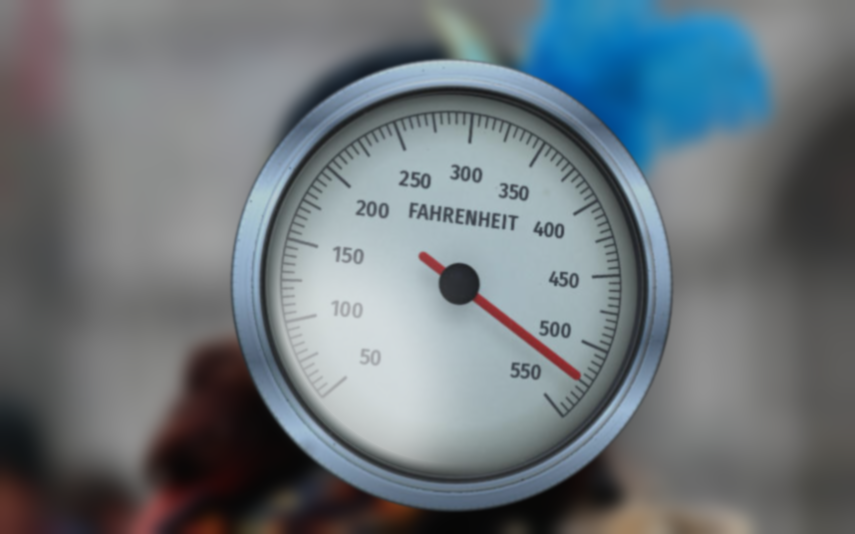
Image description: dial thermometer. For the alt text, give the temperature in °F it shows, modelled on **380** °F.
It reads **525** °F
